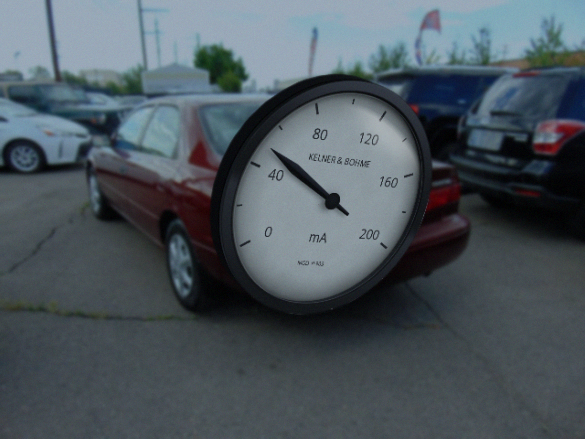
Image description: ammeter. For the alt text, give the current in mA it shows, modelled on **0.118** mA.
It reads **50** mA
